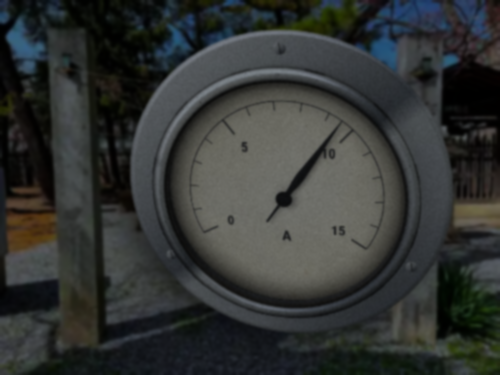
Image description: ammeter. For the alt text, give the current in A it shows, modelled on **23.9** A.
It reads **9.5** A
